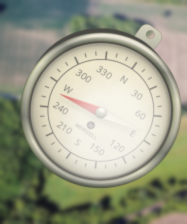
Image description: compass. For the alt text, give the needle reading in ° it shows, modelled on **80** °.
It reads **260** °
